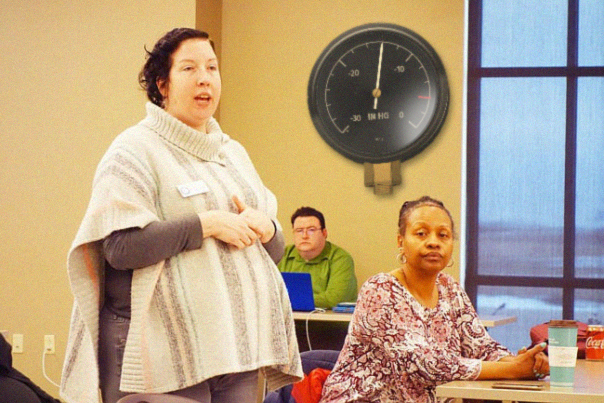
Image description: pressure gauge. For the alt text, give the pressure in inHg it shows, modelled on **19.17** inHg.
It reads **-14** inHg
